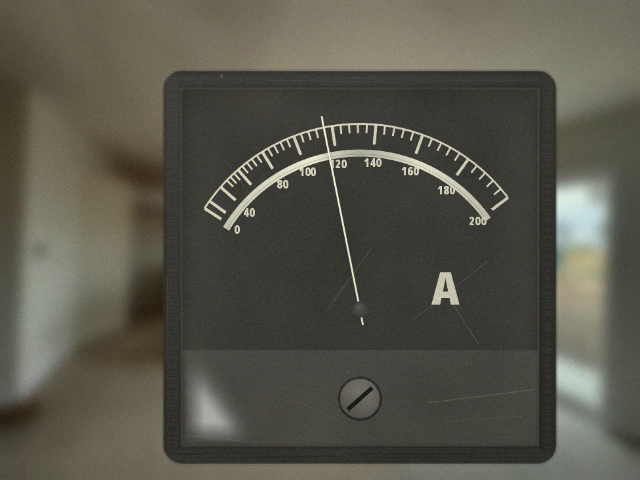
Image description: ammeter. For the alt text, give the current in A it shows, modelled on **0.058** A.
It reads **116** A
